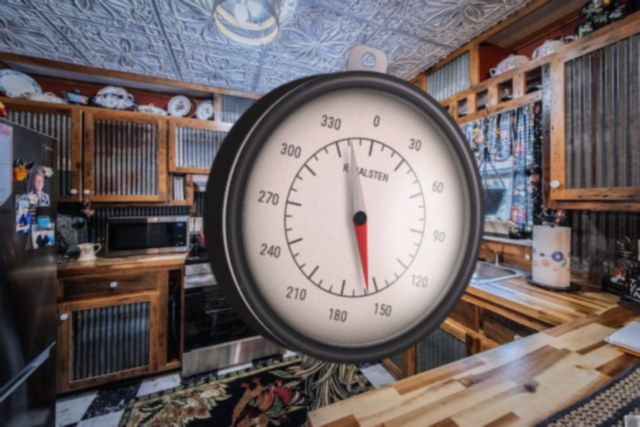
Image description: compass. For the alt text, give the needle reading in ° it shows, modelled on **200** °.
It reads **160** °
